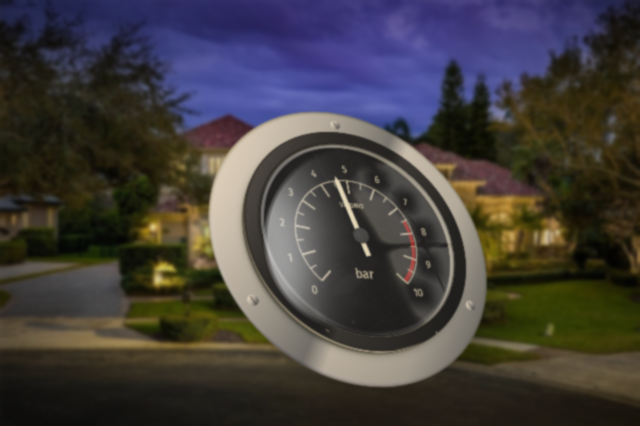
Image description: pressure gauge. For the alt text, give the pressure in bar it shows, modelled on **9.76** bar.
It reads **4.5** bar
